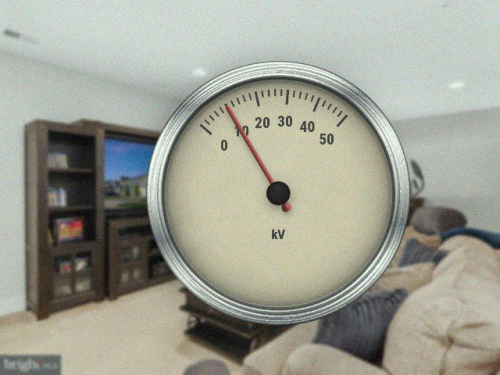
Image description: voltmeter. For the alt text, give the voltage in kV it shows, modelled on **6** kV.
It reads **10** kV
